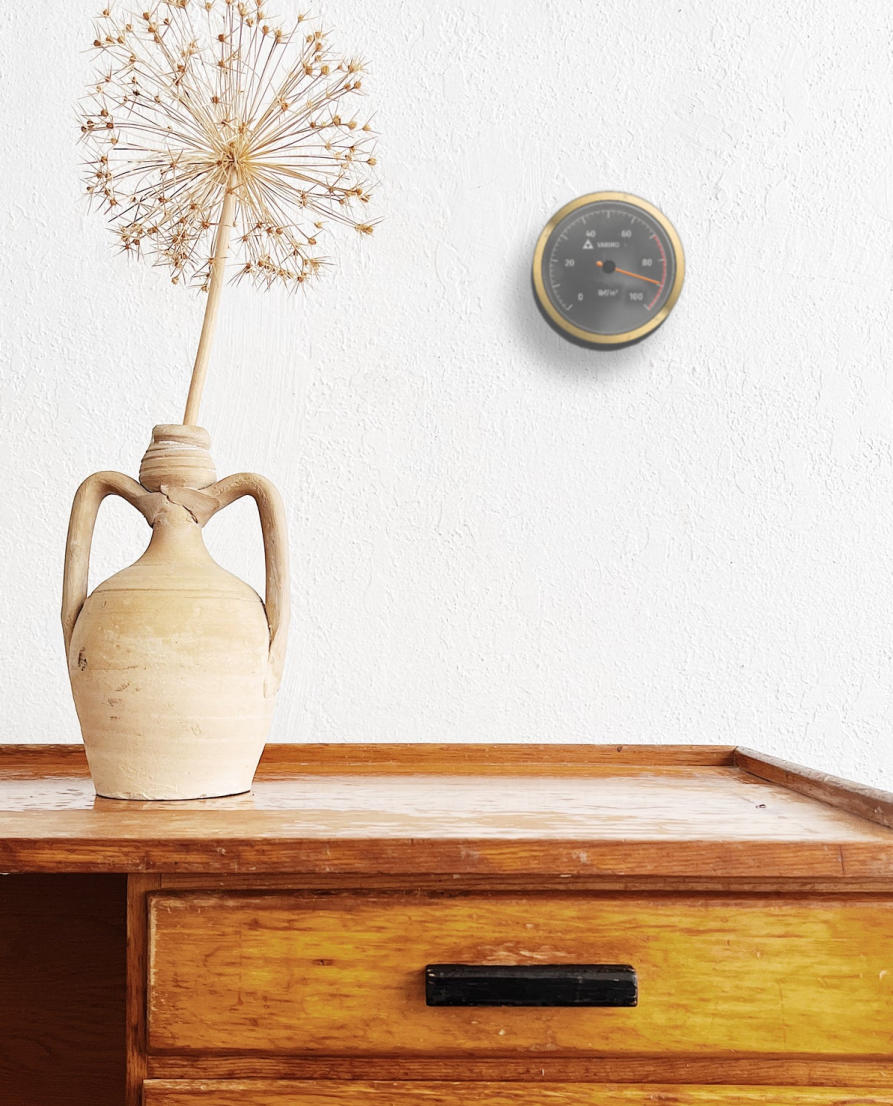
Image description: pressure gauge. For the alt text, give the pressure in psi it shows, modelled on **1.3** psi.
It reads **90** psi
